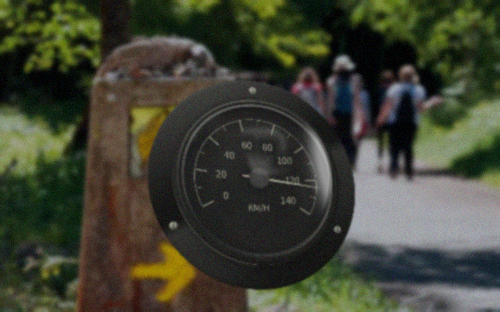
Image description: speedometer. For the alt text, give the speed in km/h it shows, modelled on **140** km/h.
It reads **125** km/h
